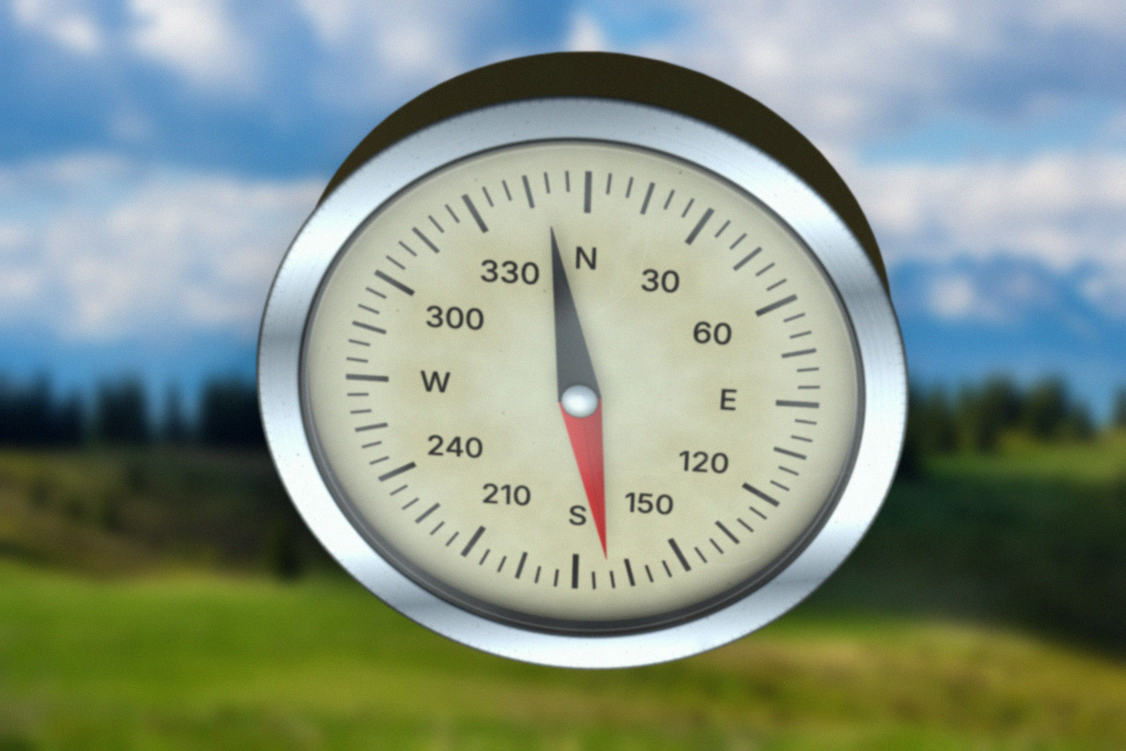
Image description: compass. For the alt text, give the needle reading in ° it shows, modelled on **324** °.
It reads **170** °
